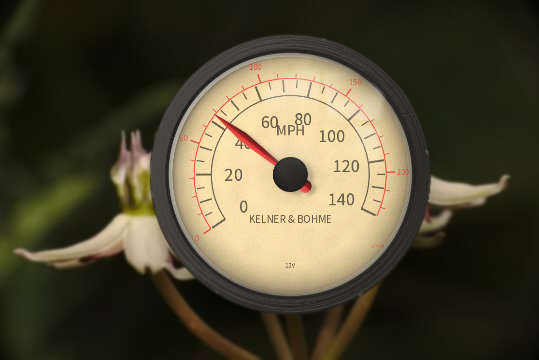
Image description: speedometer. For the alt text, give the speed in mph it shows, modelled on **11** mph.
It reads **42.5** mph
